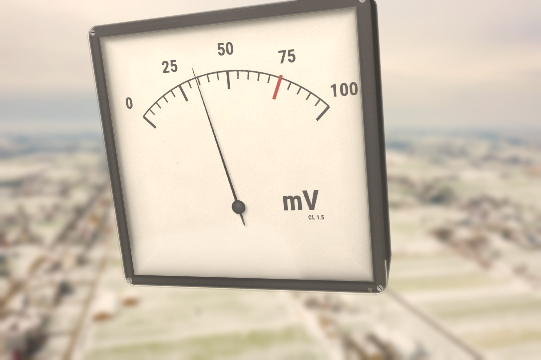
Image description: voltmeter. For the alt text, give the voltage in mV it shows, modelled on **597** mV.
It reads **35** mV
